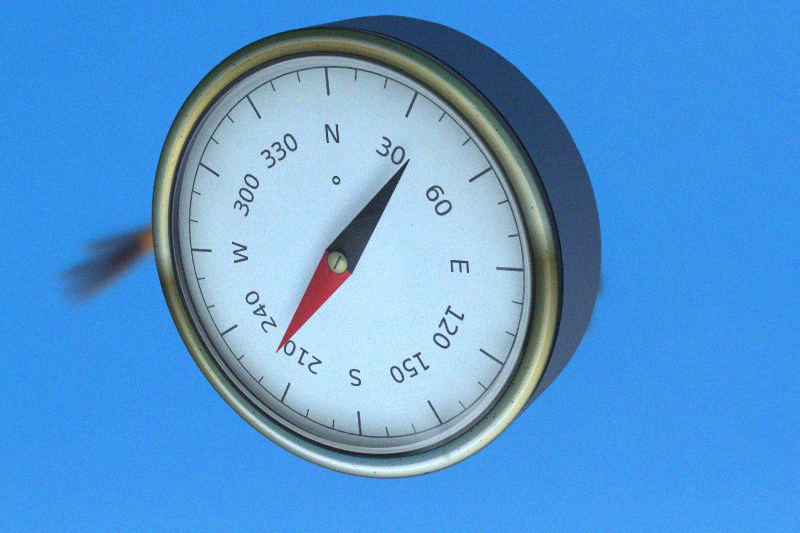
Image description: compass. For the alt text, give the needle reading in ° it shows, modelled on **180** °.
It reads **220** °
